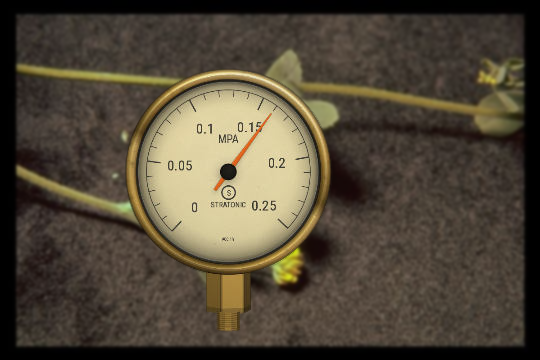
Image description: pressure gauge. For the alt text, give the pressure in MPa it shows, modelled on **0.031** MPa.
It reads **0.16** MPa
